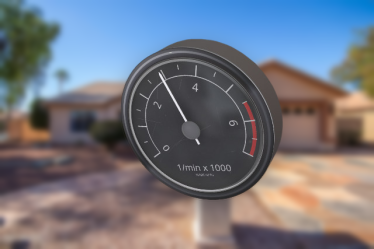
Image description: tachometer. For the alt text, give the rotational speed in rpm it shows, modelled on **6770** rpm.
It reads **3000** rpm
